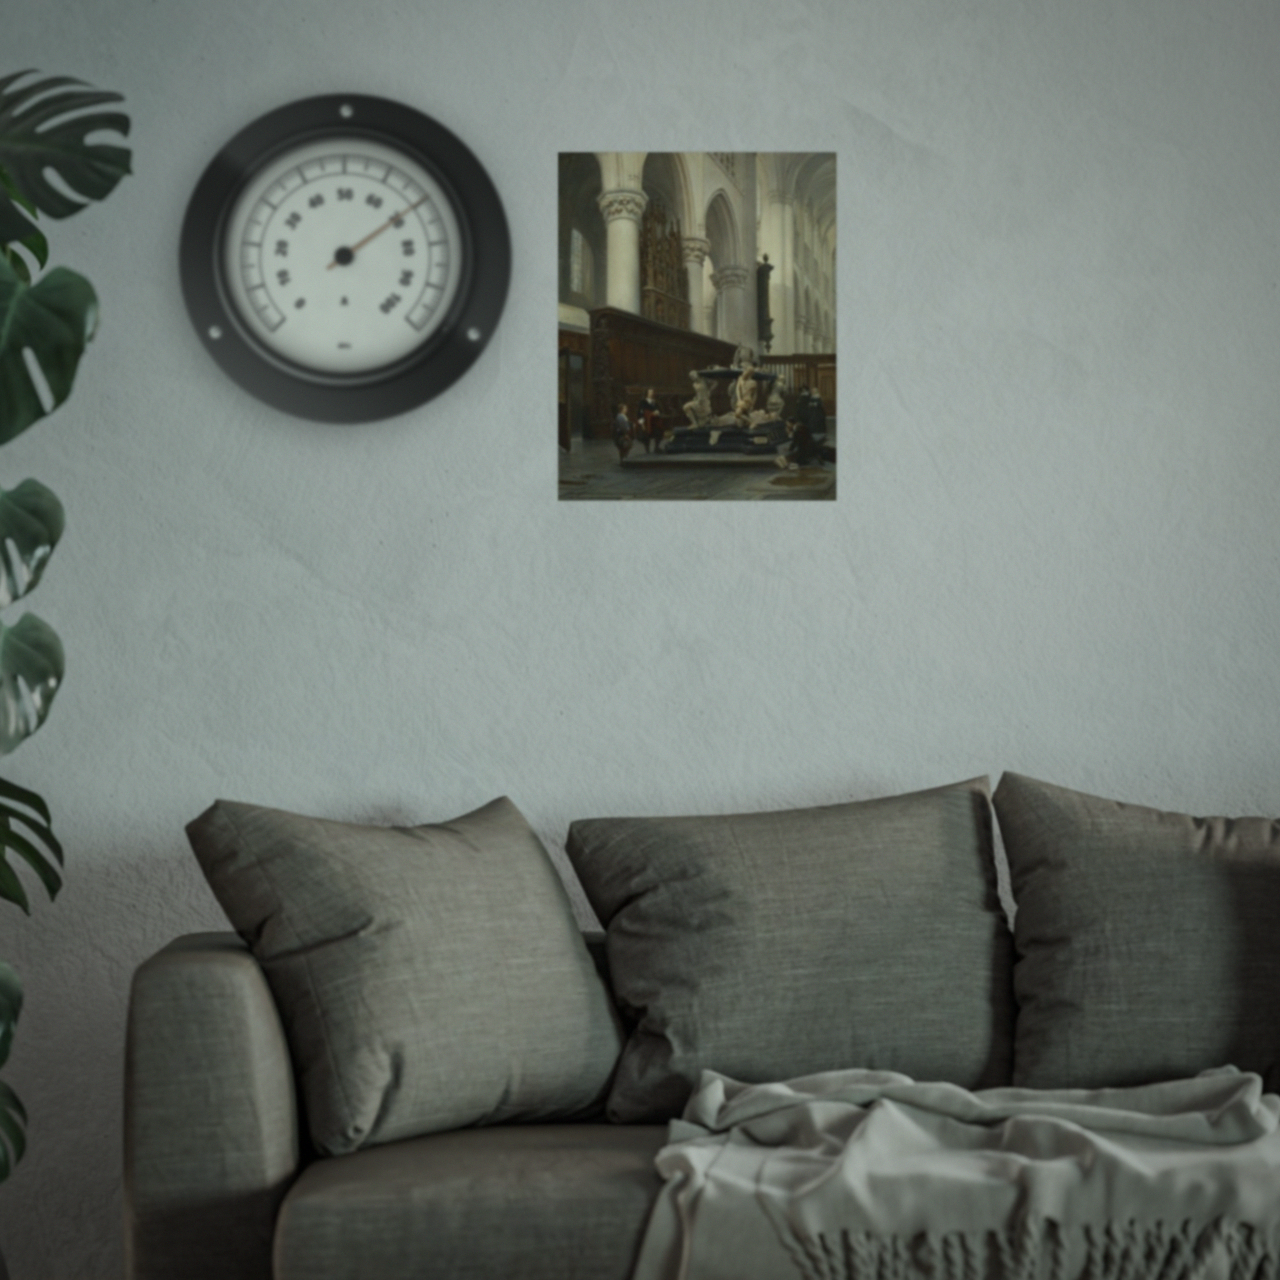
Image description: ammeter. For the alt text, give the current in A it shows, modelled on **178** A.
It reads **70** A
